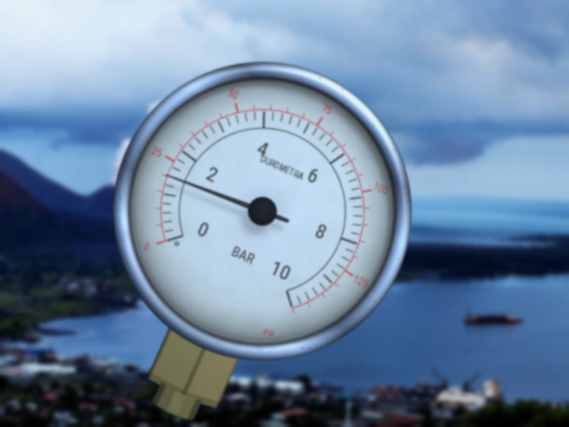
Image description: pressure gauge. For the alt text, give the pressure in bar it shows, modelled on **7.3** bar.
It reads **1.4** bar
